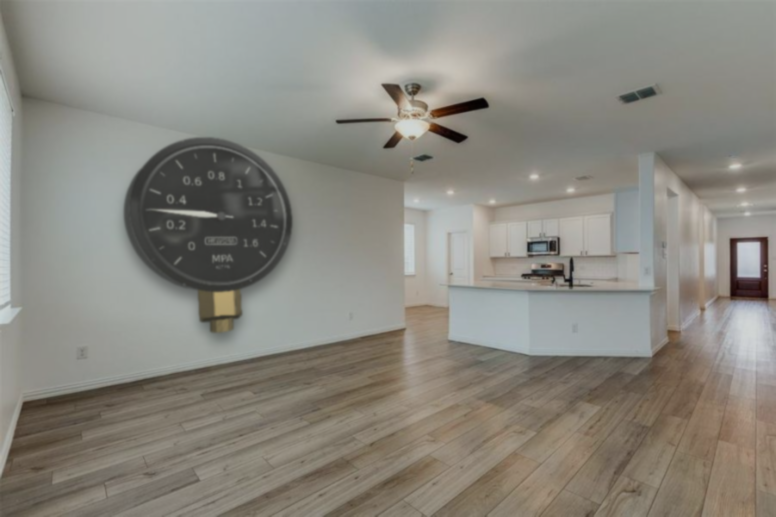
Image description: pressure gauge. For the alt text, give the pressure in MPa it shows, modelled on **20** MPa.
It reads **0.3** MPa
